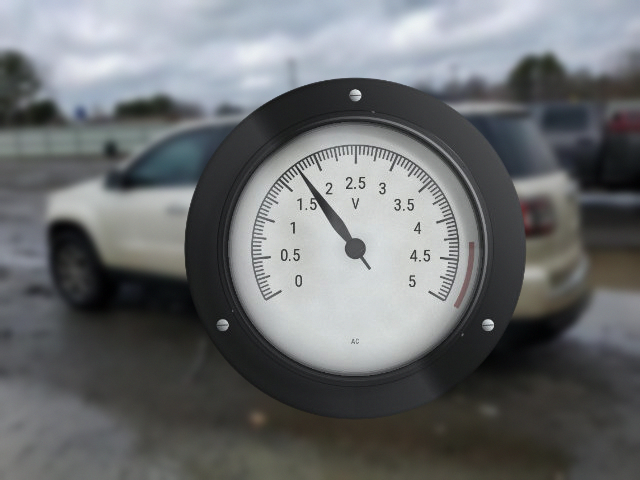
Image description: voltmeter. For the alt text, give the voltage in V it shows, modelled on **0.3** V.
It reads **1.75** V
